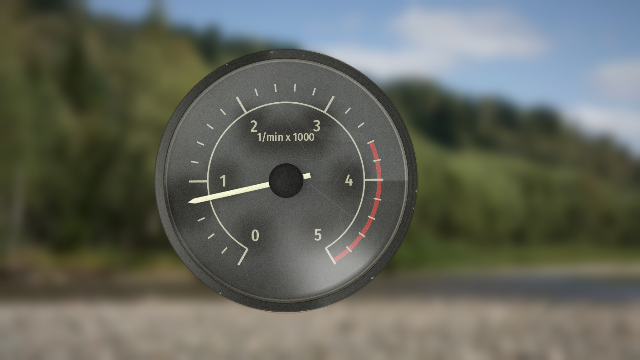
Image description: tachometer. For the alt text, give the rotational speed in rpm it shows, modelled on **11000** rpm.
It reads **800** rpm
